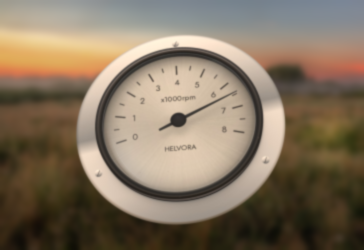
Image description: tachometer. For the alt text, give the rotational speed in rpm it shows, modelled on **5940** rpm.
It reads **6500** rpm
